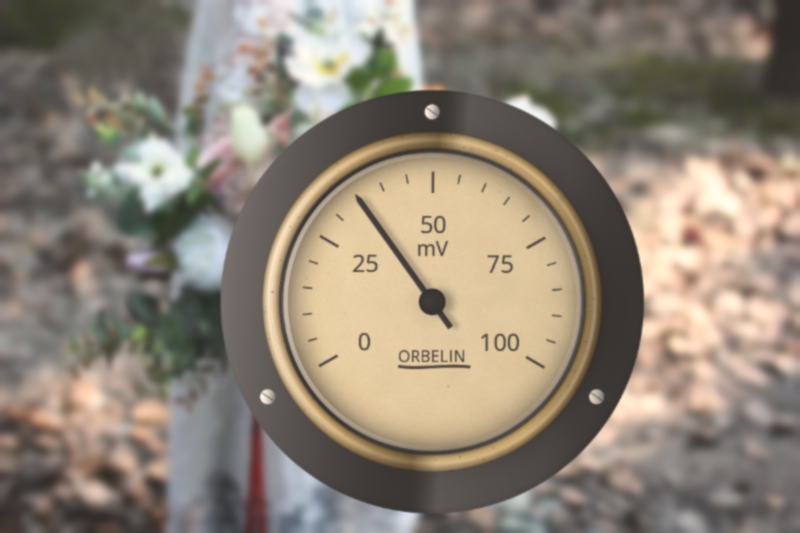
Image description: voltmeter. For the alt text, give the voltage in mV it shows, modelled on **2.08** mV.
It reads **35** mV
